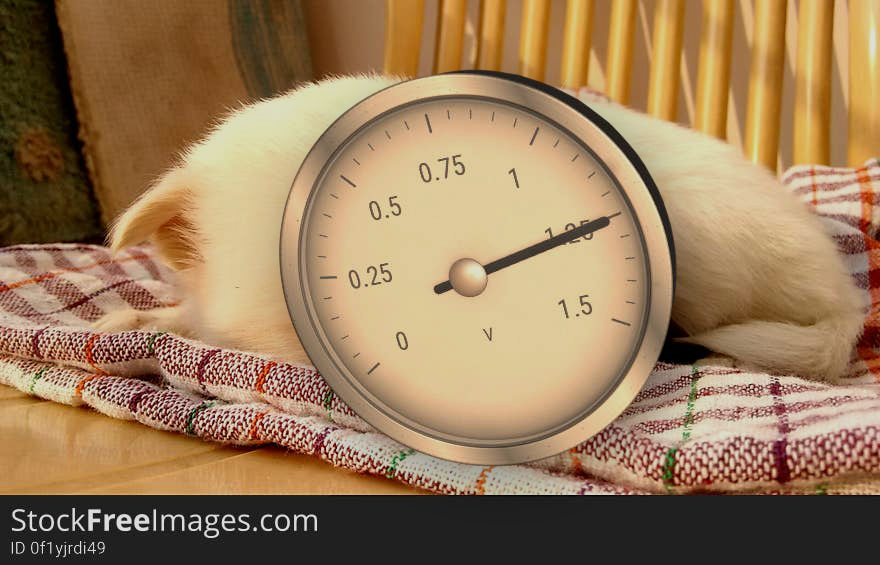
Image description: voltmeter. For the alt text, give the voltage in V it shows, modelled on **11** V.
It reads **1.25** V
